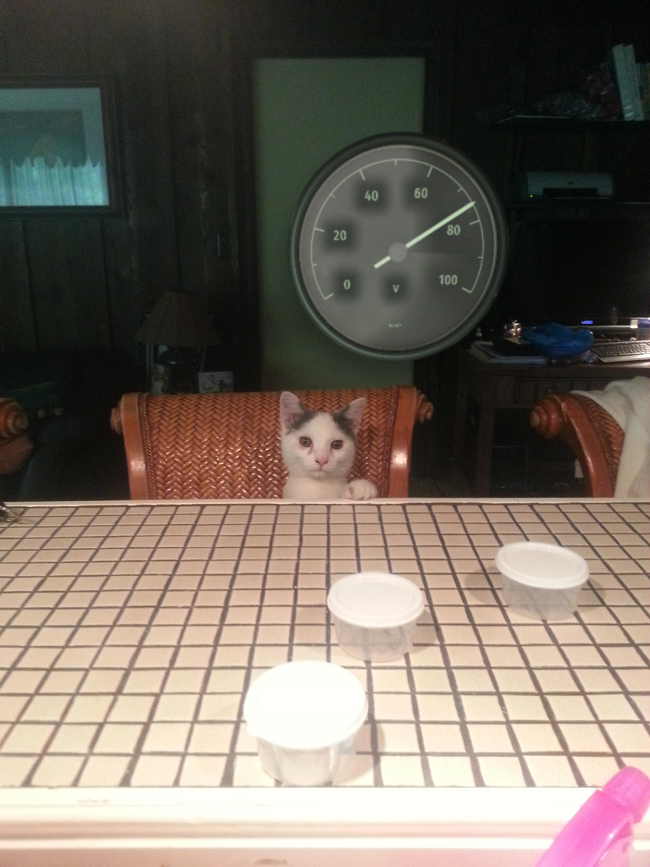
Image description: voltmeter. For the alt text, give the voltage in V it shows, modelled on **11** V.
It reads **75** V
